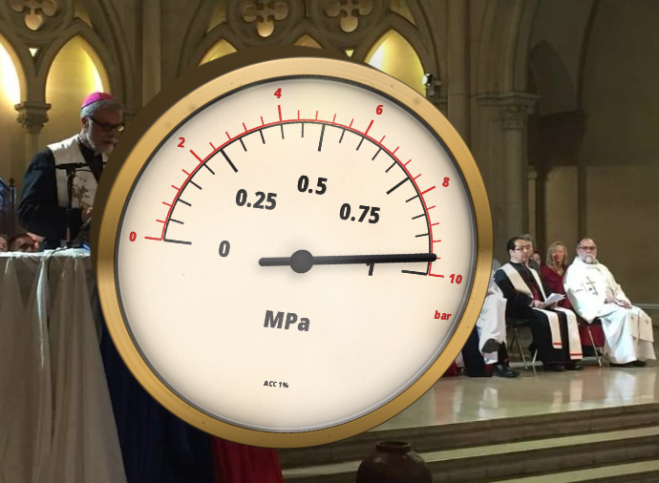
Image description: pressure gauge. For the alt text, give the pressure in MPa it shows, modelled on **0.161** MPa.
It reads **0.95** MPa
